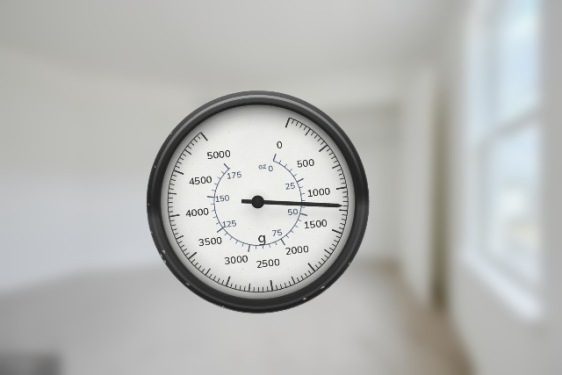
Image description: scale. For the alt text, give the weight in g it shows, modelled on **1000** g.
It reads **1200** g
